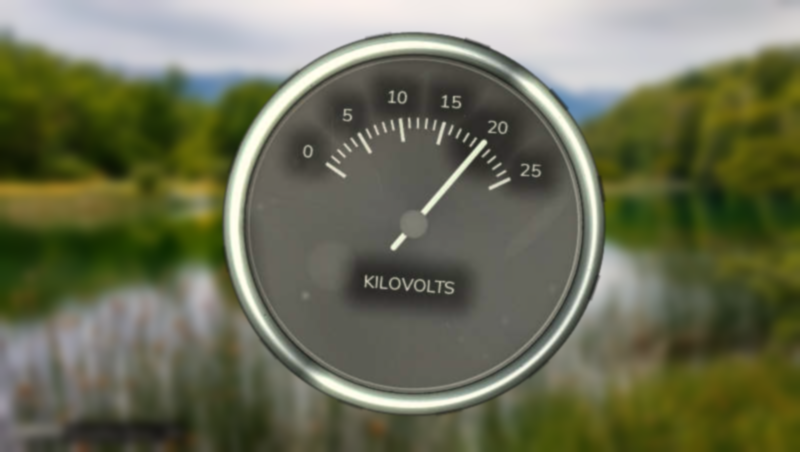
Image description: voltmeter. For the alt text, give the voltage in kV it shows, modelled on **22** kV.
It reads **20** kV
